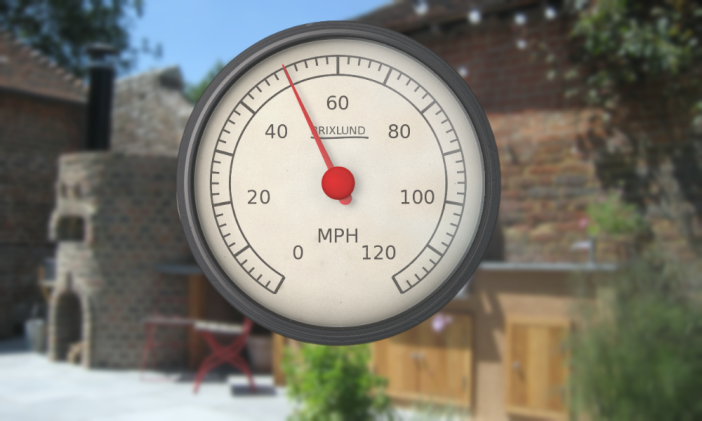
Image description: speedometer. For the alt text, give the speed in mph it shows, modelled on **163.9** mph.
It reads **50** mph
